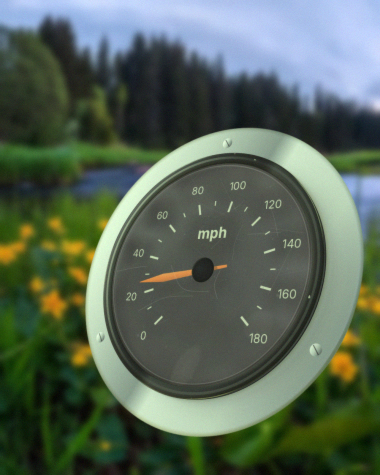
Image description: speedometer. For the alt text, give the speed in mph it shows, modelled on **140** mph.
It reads **25** mph
